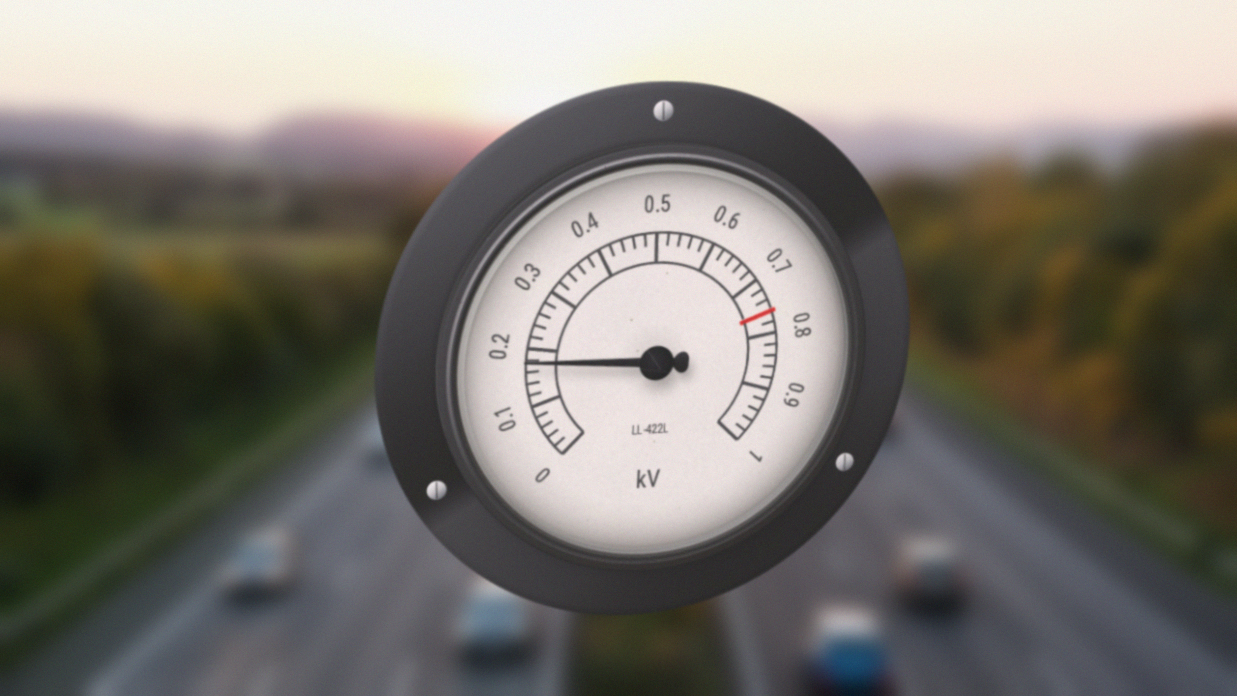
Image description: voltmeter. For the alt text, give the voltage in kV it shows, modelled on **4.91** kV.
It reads **0.18** kV
